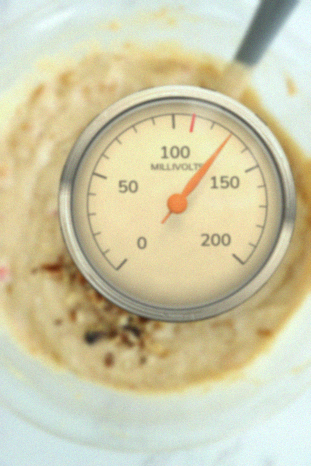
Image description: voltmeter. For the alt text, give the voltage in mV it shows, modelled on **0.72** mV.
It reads **130** mV
